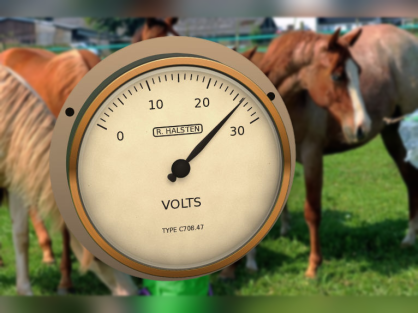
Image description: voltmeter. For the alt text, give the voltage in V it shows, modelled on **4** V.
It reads **26** V
